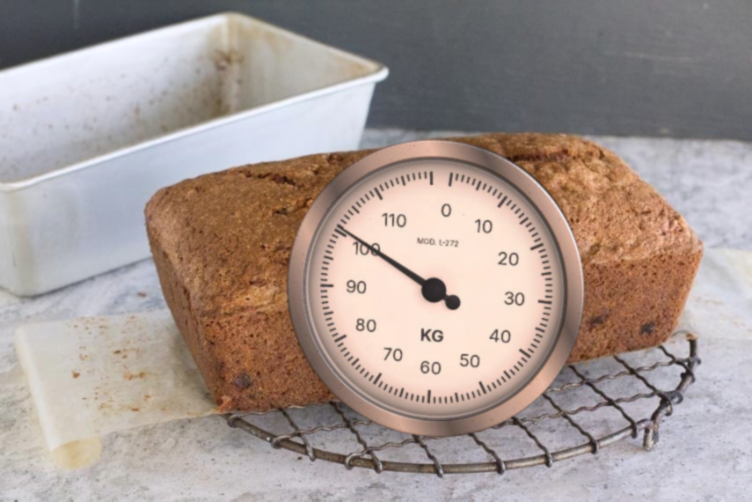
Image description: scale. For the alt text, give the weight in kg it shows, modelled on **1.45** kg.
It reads **101** kg
